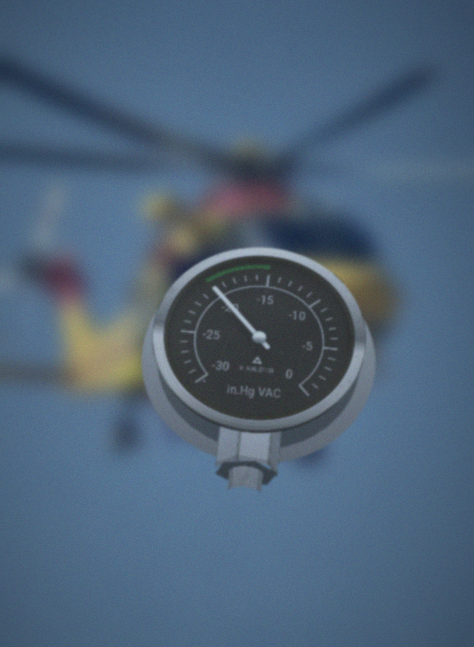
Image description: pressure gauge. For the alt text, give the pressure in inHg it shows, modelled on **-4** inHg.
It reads **-20** inHg
